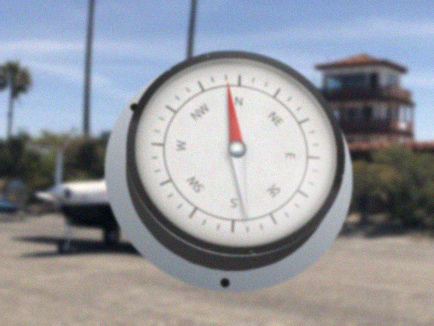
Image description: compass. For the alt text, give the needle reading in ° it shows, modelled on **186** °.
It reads **350** °
